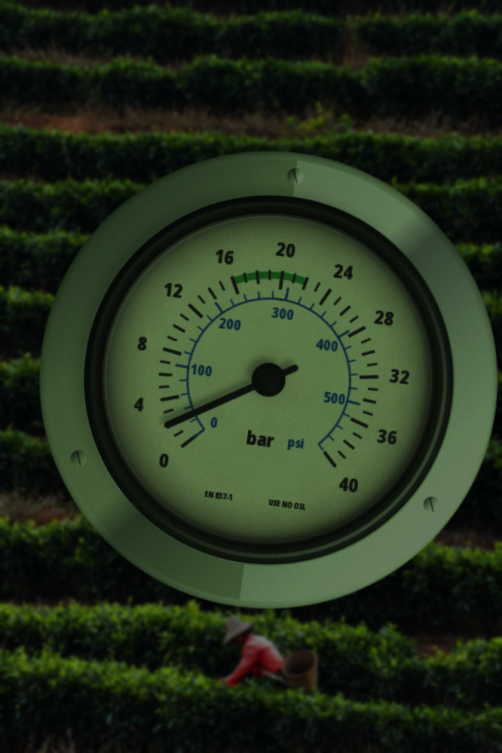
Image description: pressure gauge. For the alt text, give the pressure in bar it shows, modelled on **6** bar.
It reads **2** bar
